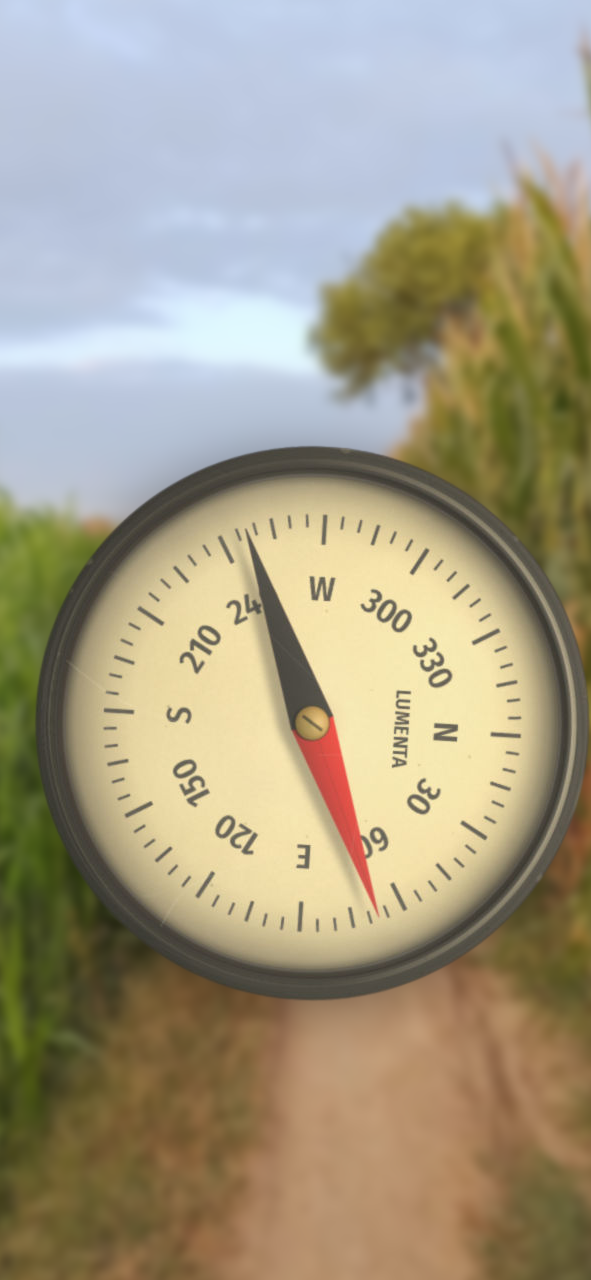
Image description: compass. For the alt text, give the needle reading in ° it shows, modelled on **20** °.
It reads **67.5** °
